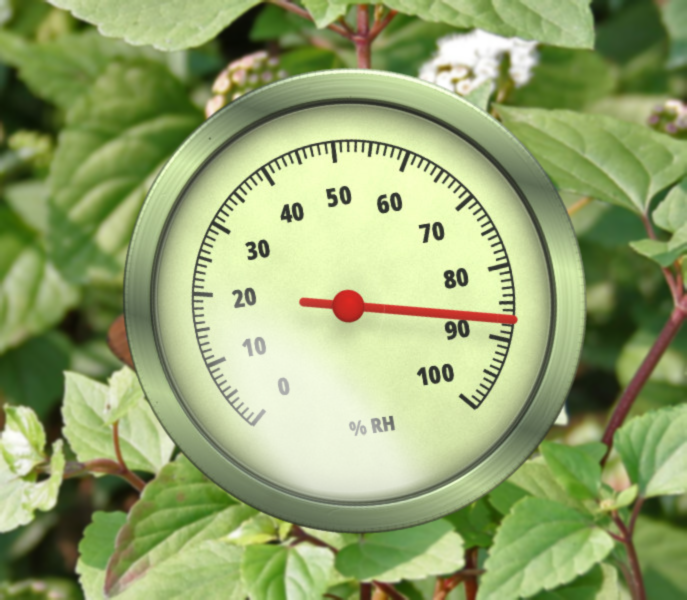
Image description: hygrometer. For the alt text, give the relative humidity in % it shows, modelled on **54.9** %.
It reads **87** %
